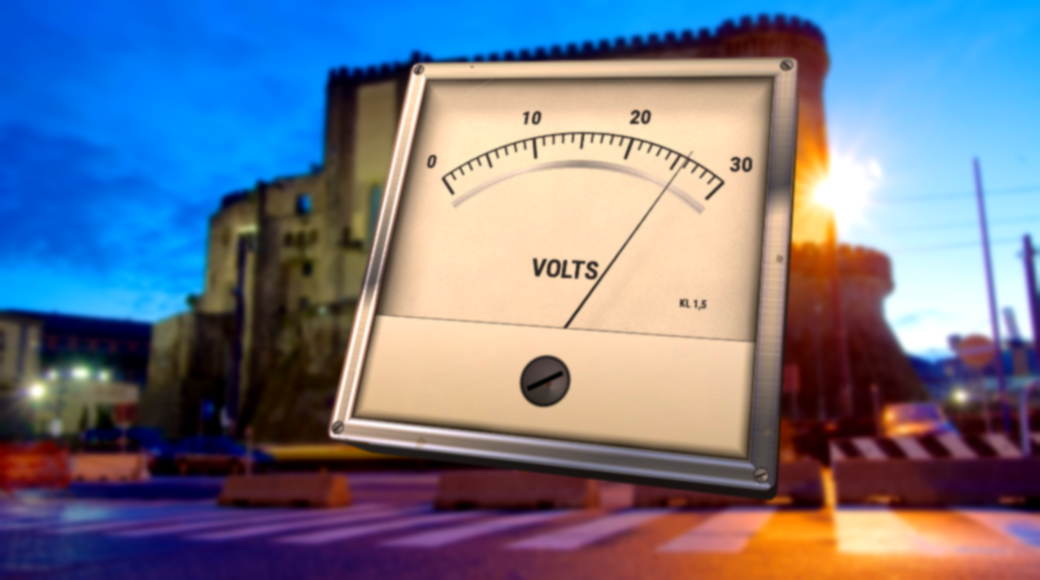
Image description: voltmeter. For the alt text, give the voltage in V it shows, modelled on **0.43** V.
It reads **26** V
